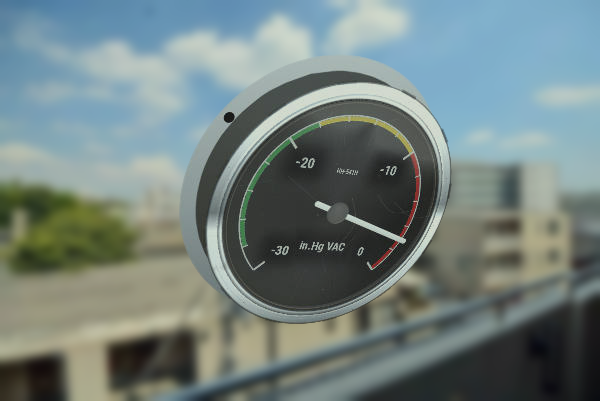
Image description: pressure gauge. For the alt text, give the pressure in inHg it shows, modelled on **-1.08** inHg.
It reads **-3** inHg
